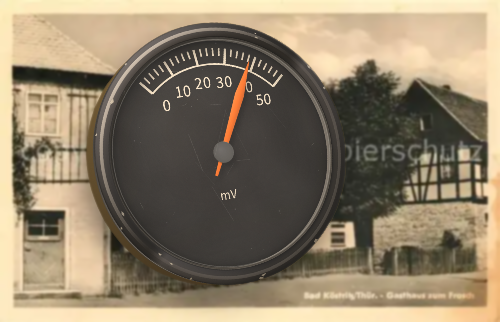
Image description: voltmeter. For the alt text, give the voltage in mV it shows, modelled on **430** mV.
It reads **38** mV
